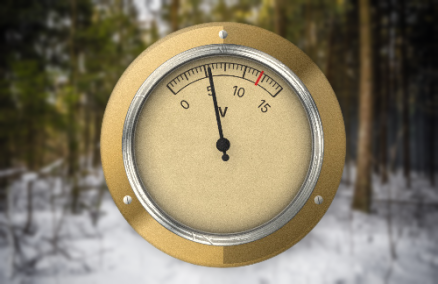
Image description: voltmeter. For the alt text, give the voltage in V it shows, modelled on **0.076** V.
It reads **5.5** V
